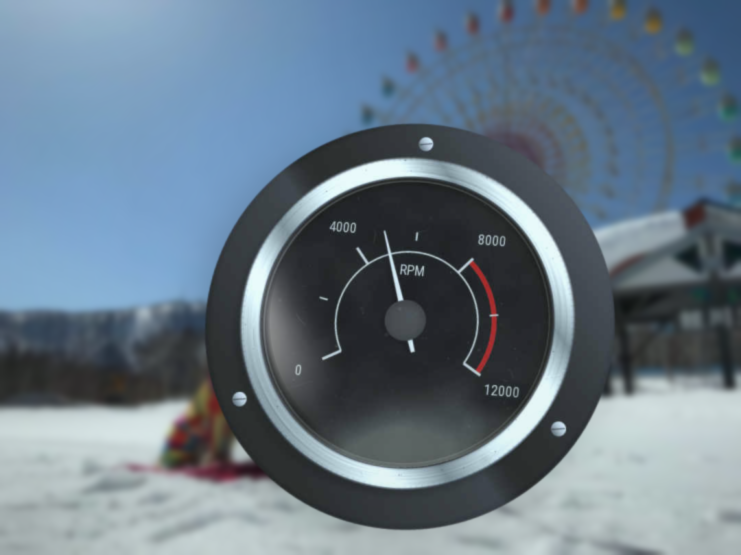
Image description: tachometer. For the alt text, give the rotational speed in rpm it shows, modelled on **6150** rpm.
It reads **5000** rpm
